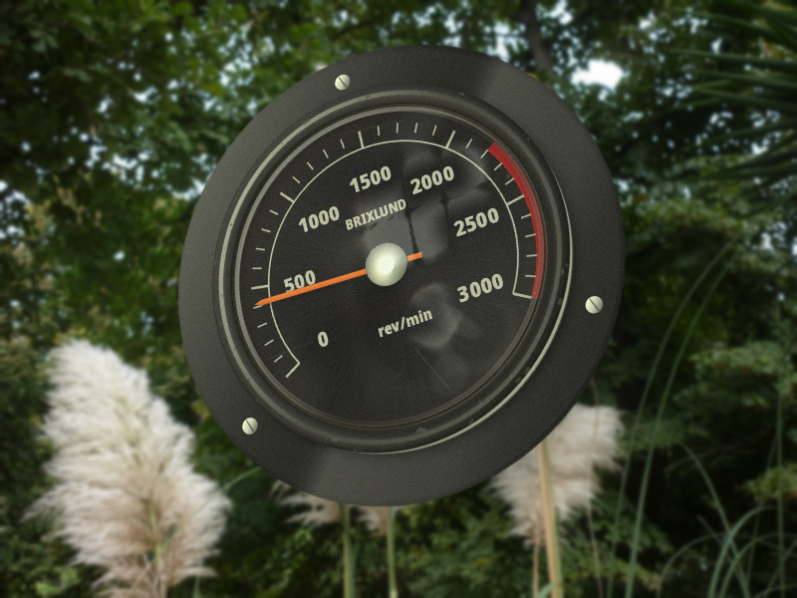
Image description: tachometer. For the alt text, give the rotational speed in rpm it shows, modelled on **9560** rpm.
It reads **400** rpm
